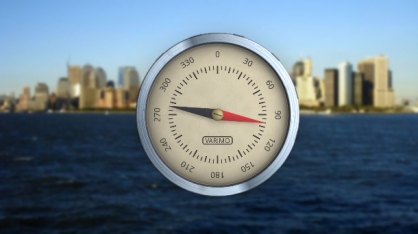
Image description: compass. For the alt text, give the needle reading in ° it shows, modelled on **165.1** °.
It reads **100** °
